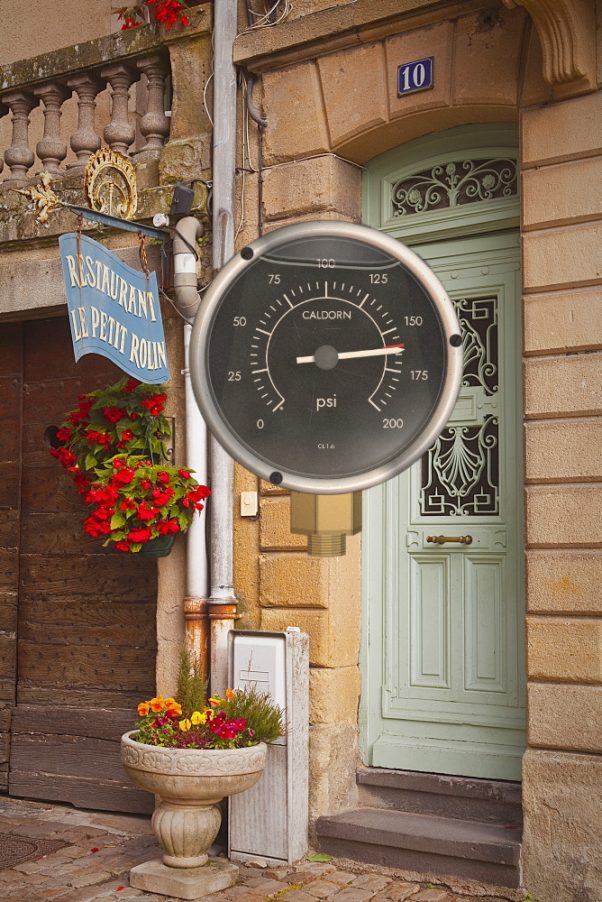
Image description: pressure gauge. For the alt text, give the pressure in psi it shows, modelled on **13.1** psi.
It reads **162.5** psi
